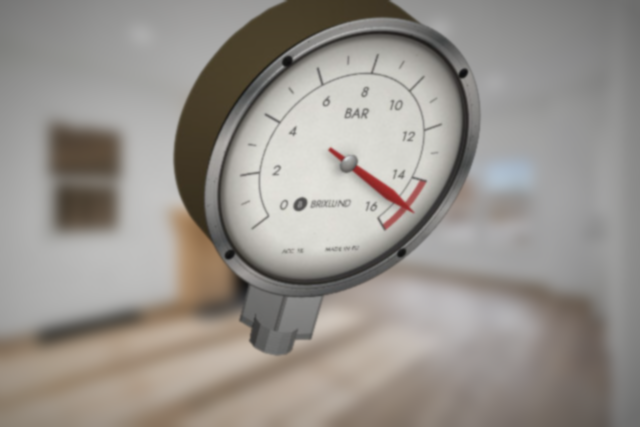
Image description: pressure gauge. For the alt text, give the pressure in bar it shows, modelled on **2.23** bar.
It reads **15** bar
